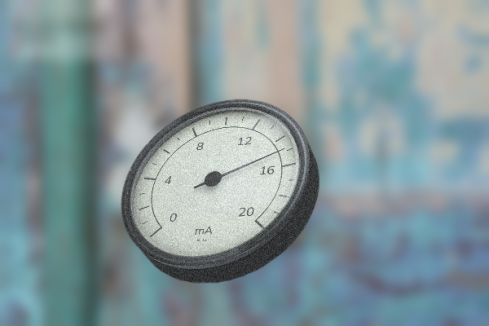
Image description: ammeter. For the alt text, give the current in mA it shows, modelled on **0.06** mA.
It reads **15** mA
